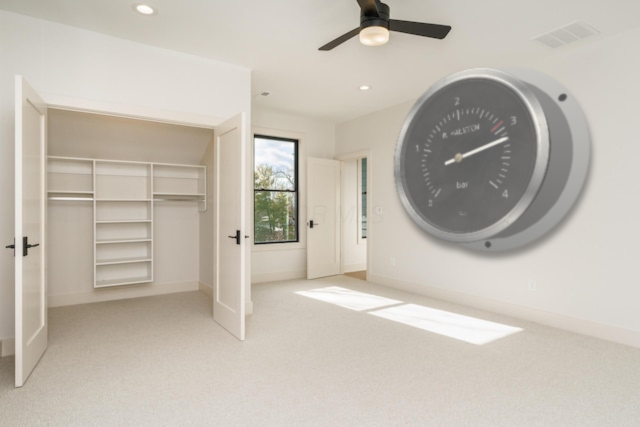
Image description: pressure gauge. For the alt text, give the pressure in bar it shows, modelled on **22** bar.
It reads **3.2** bar
